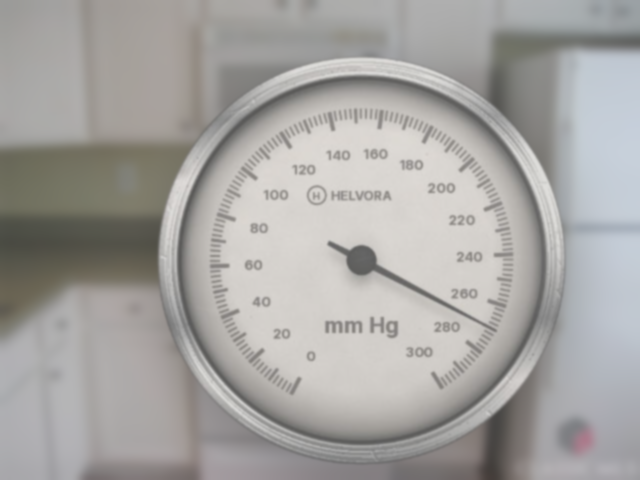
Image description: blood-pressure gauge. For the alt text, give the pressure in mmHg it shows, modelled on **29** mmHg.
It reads **270** mmHg
